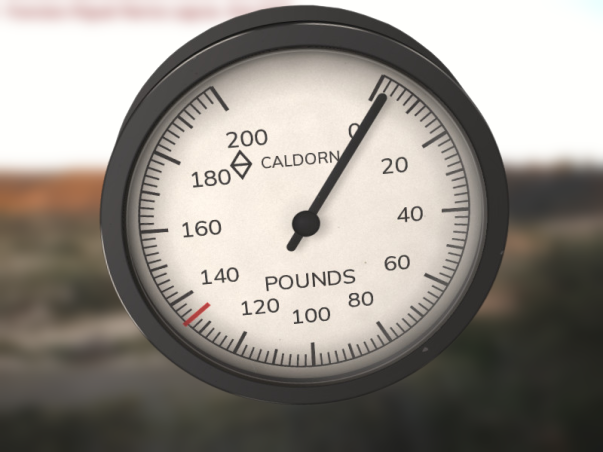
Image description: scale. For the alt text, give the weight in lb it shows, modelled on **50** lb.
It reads **2** lb
